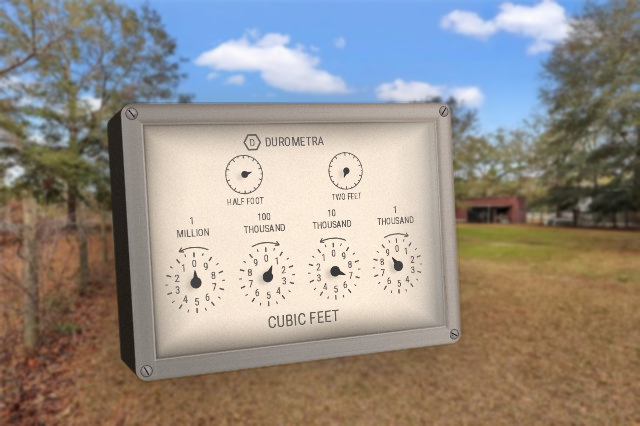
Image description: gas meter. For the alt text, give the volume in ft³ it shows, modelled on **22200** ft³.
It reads **6900** ft³
